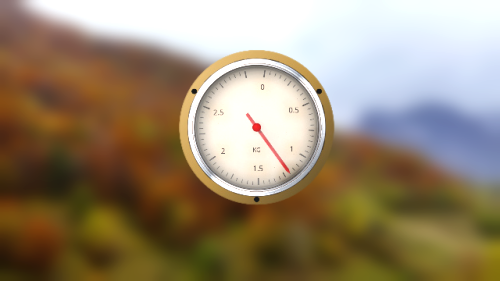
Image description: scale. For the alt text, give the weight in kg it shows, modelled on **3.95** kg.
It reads **1.2** kg
